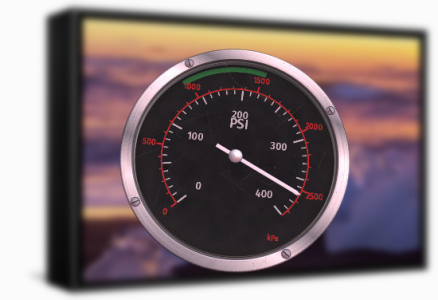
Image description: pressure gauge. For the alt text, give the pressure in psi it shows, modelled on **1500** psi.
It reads **370** psi
